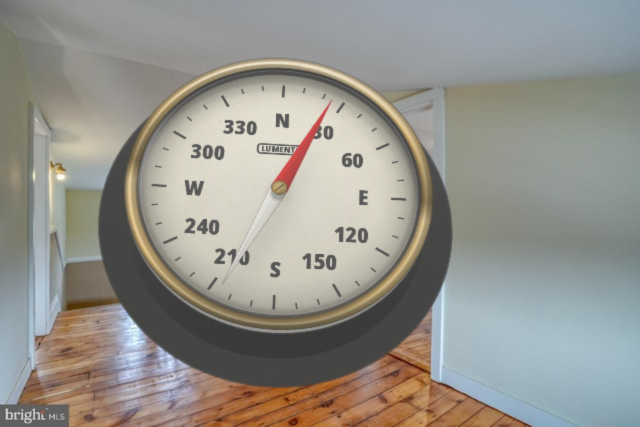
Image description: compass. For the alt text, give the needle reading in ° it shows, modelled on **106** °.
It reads **25** °
